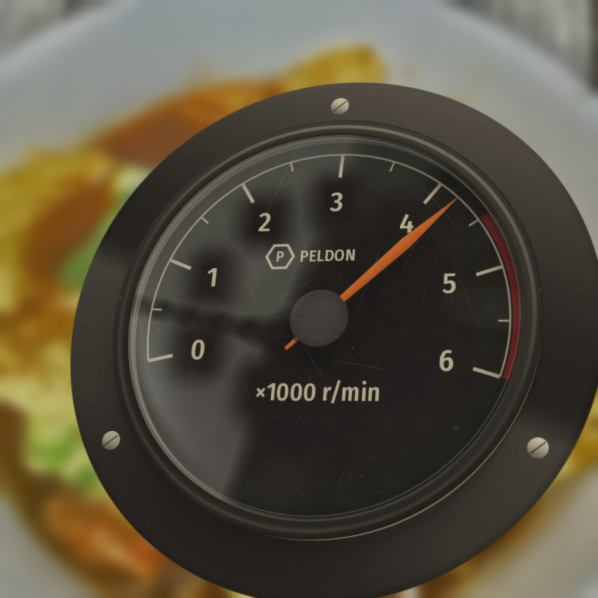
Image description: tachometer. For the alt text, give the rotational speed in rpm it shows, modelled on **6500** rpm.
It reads **4250** rpm
